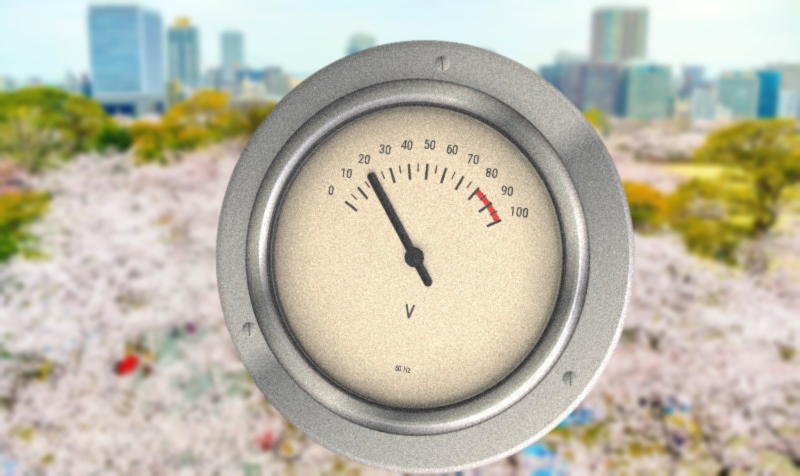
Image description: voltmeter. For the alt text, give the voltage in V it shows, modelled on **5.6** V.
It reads **20** V
